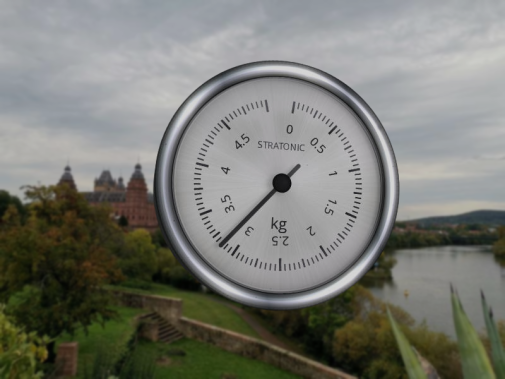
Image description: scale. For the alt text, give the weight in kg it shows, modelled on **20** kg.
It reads **3.15** kg
